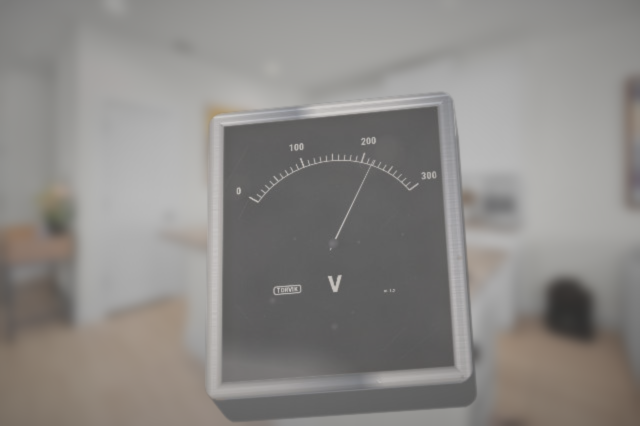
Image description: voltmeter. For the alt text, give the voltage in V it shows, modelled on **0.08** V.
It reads **220** V
